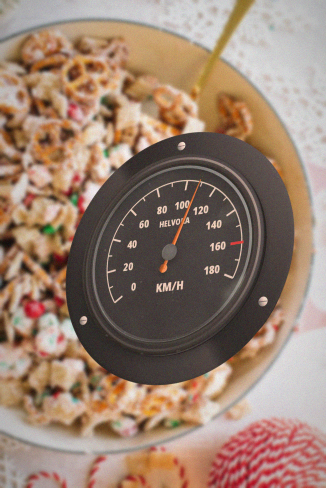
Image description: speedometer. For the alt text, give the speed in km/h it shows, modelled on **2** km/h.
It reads **110** km/h
